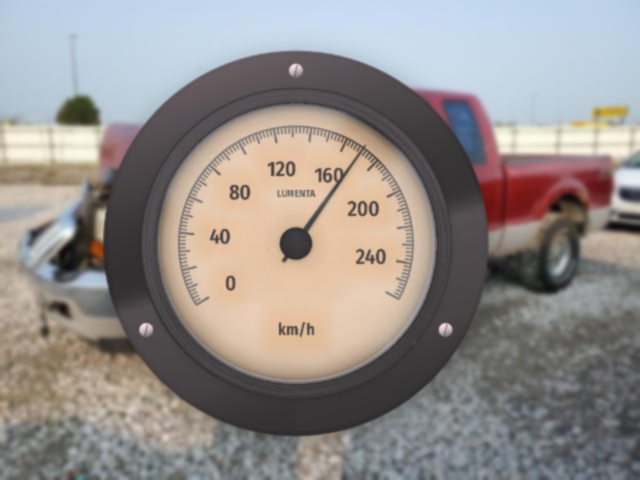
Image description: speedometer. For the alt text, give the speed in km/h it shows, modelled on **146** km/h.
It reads **170** km/h
